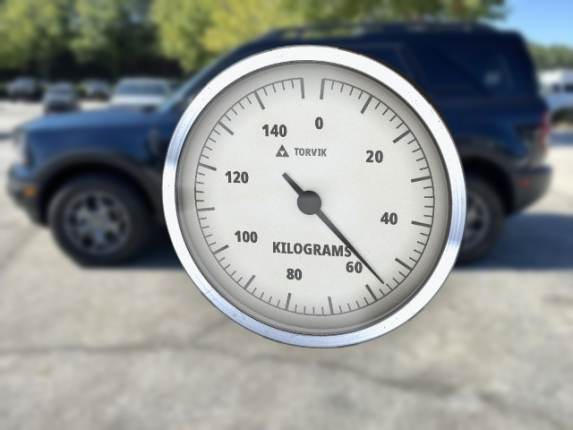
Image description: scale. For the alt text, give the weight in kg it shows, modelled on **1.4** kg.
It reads **56** kg
